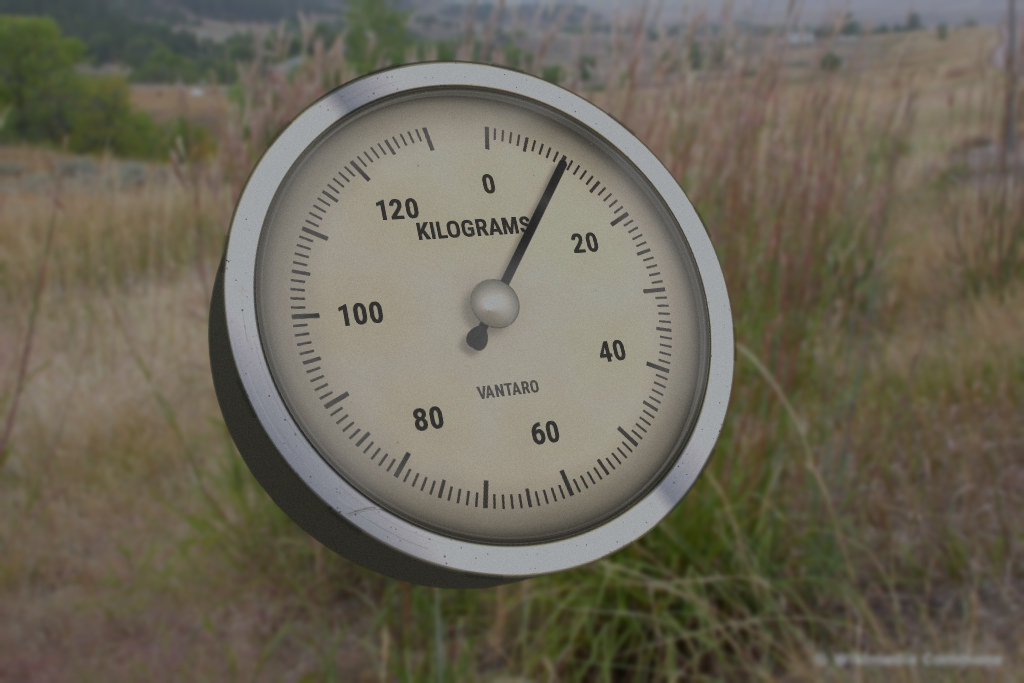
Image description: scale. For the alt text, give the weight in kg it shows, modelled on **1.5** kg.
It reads **10** kg
